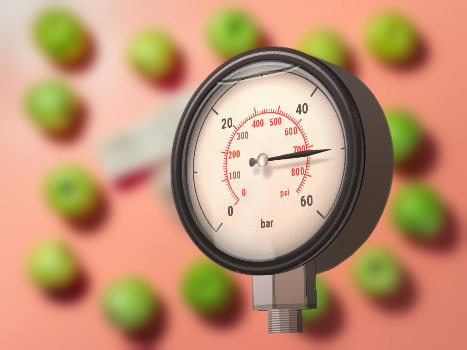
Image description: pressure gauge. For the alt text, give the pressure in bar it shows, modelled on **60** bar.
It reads **50** bar
